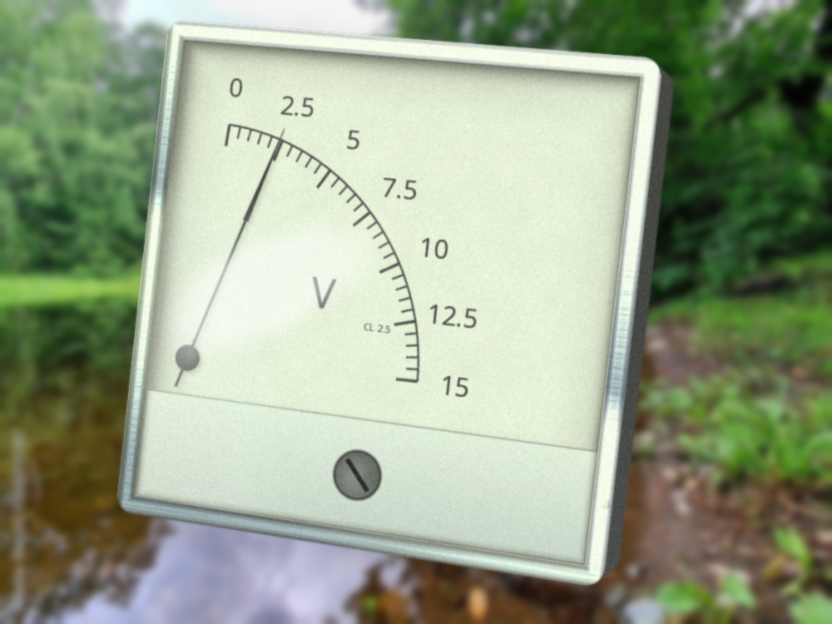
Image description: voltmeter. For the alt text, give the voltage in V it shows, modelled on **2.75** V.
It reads **2.5** V
